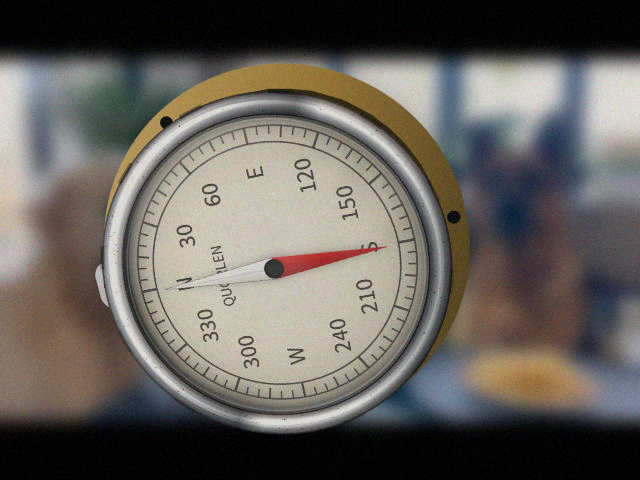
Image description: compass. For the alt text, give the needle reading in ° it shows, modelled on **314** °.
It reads **180** °
